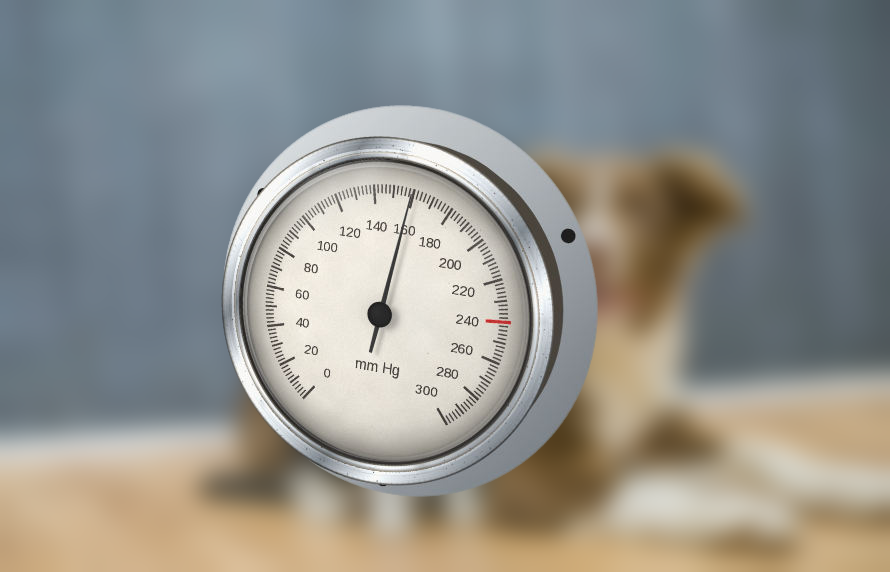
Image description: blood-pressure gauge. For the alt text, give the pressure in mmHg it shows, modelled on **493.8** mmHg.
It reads **160** mmHg
